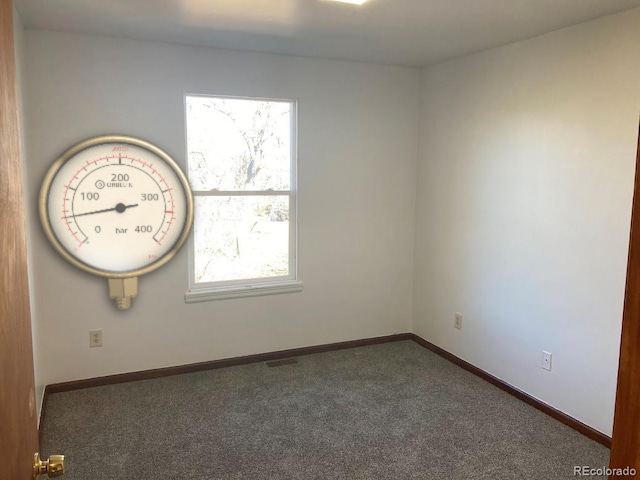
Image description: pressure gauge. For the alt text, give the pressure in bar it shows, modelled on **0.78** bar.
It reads **50** bar
